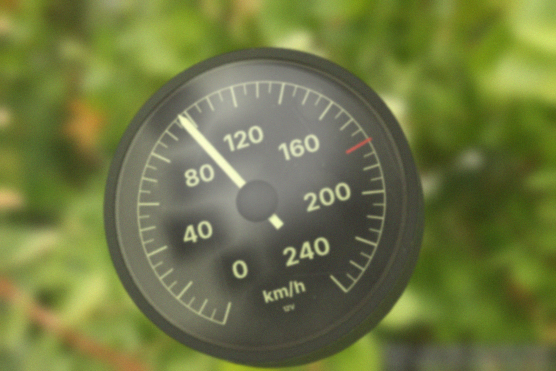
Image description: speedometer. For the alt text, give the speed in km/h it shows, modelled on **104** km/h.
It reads **97.5** km/h
